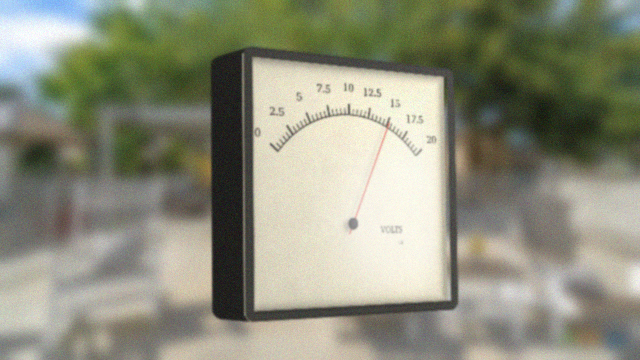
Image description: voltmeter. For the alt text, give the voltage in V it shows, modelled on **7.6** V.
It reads **15** V
